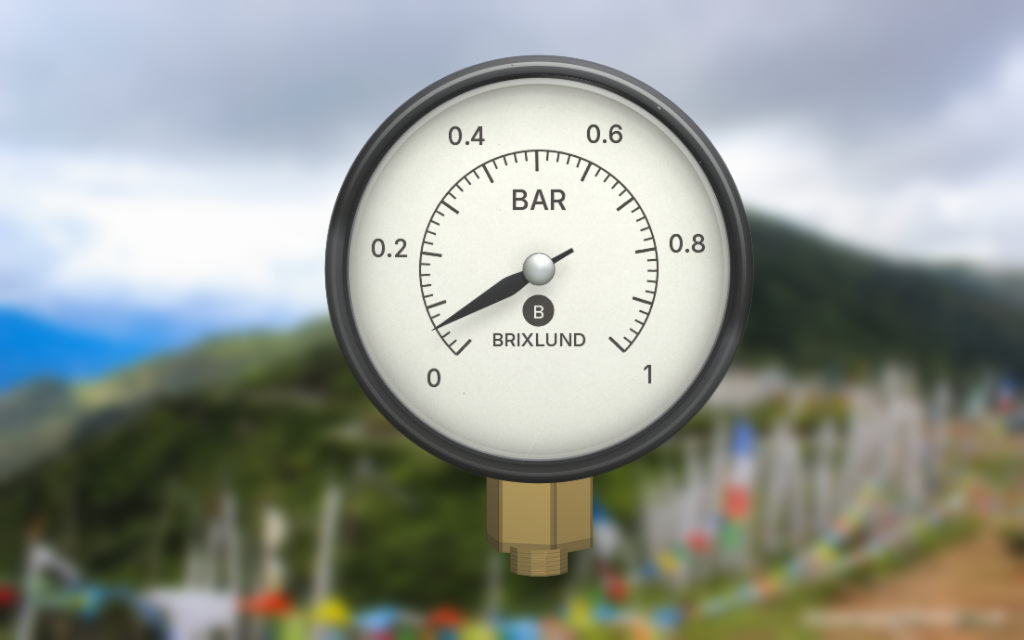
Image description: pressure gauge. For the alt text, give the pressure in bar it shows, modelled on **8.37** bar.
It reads **0.06** bar
